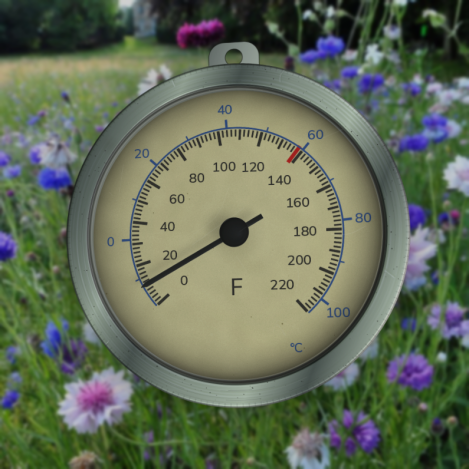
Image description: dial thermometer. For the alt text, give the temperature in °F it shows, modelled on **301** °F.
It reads **10** °F
